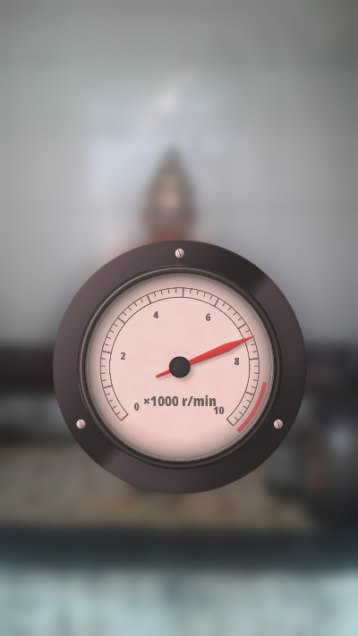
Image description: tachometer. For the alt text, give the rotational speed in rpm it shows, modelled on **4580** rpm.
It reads **7400** rpm
